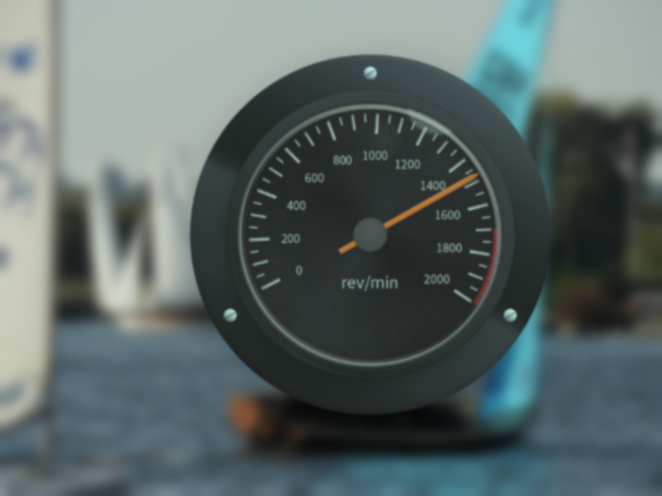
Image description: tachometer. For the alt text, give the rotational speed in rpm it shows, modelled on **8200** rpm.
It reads **1475** rpm
